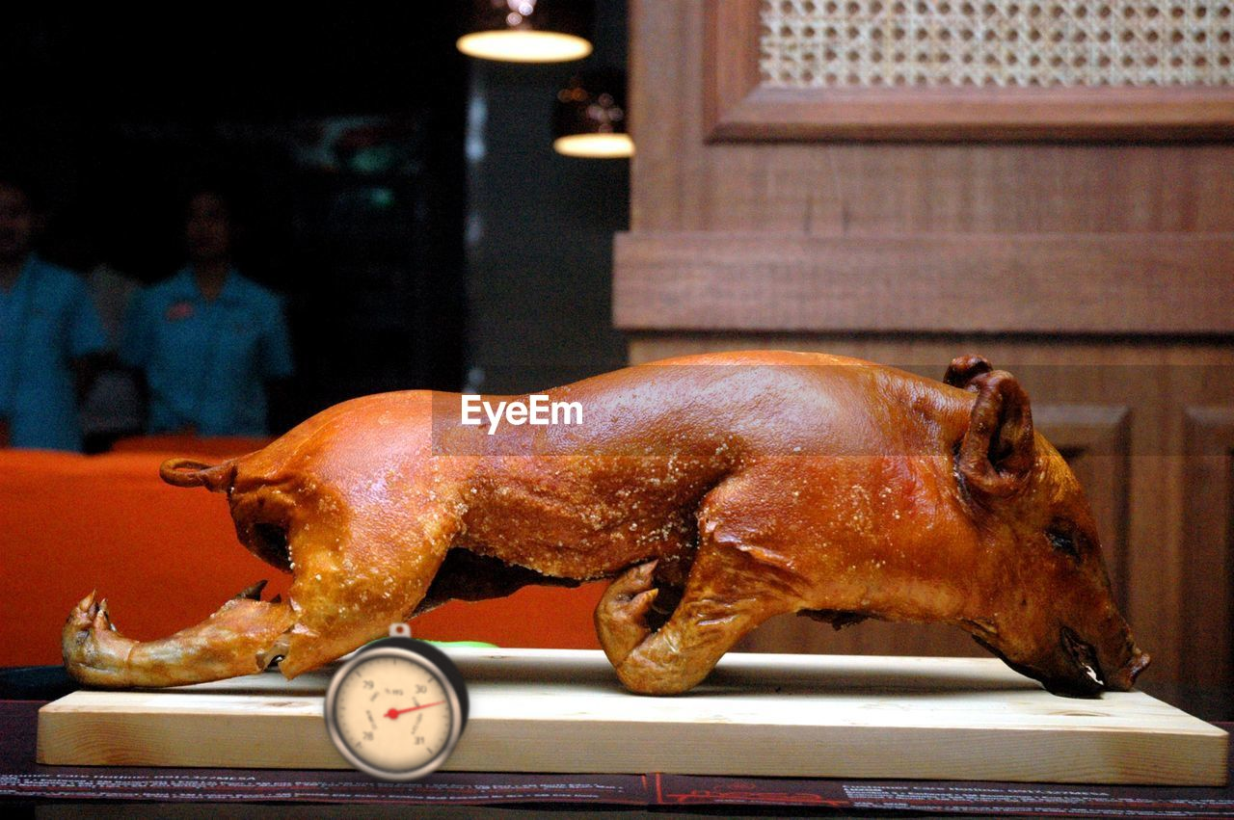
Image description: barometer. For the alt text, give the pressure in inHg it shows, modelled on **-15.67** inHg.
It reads **30.3** inHg
